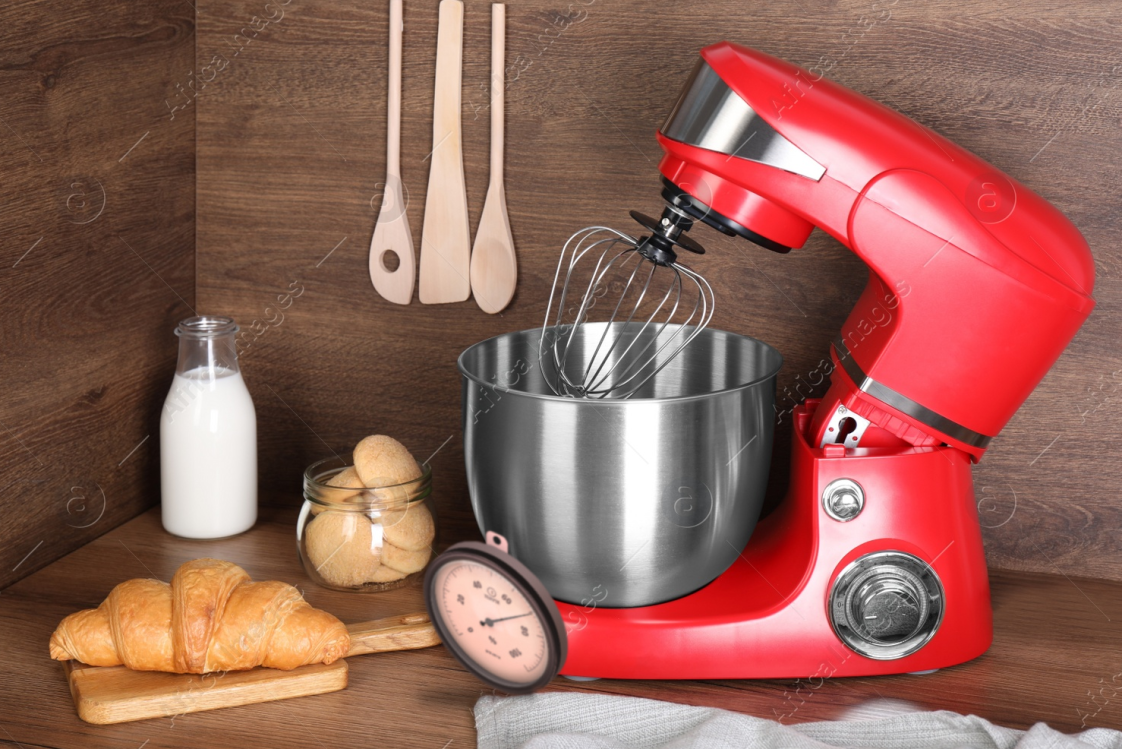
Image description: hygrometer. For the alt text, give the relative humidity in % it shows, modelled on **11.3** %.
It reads **70** %
